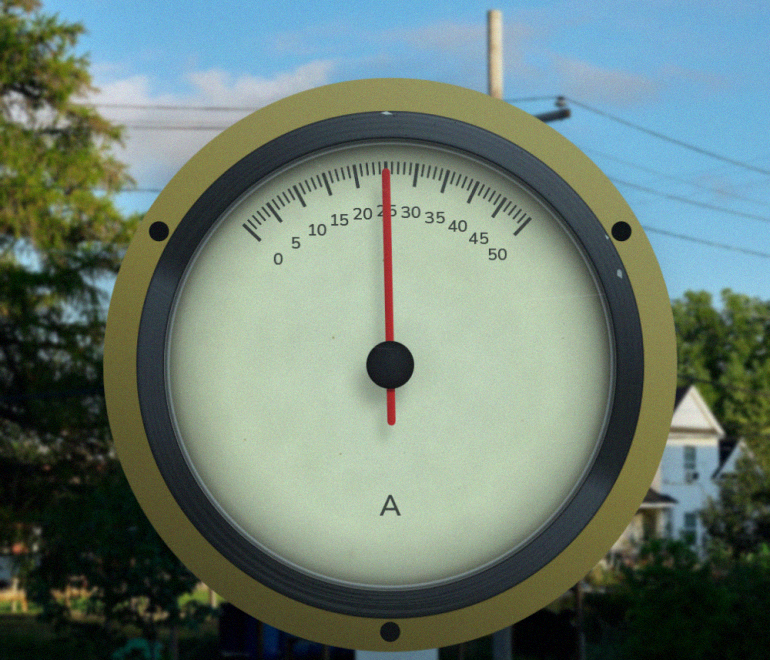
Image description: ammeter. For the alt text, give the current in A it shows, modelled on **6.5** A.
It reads **25** A
